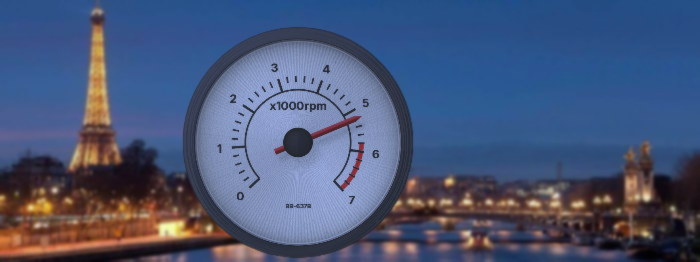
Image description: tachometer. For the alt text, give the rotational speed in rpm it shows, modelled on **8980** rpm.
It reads **5200** rpm
